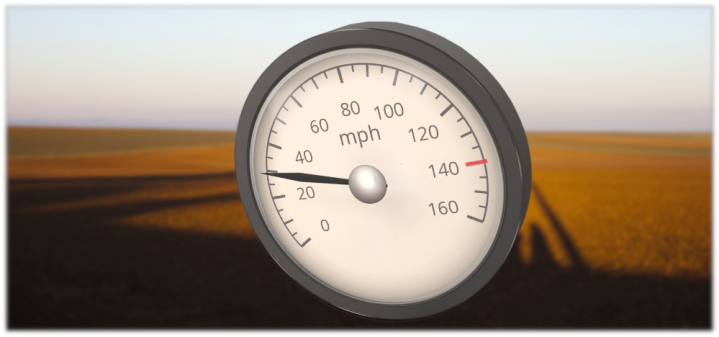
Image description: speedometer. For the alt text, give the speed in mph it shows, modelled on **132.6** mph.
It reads **30** mph
